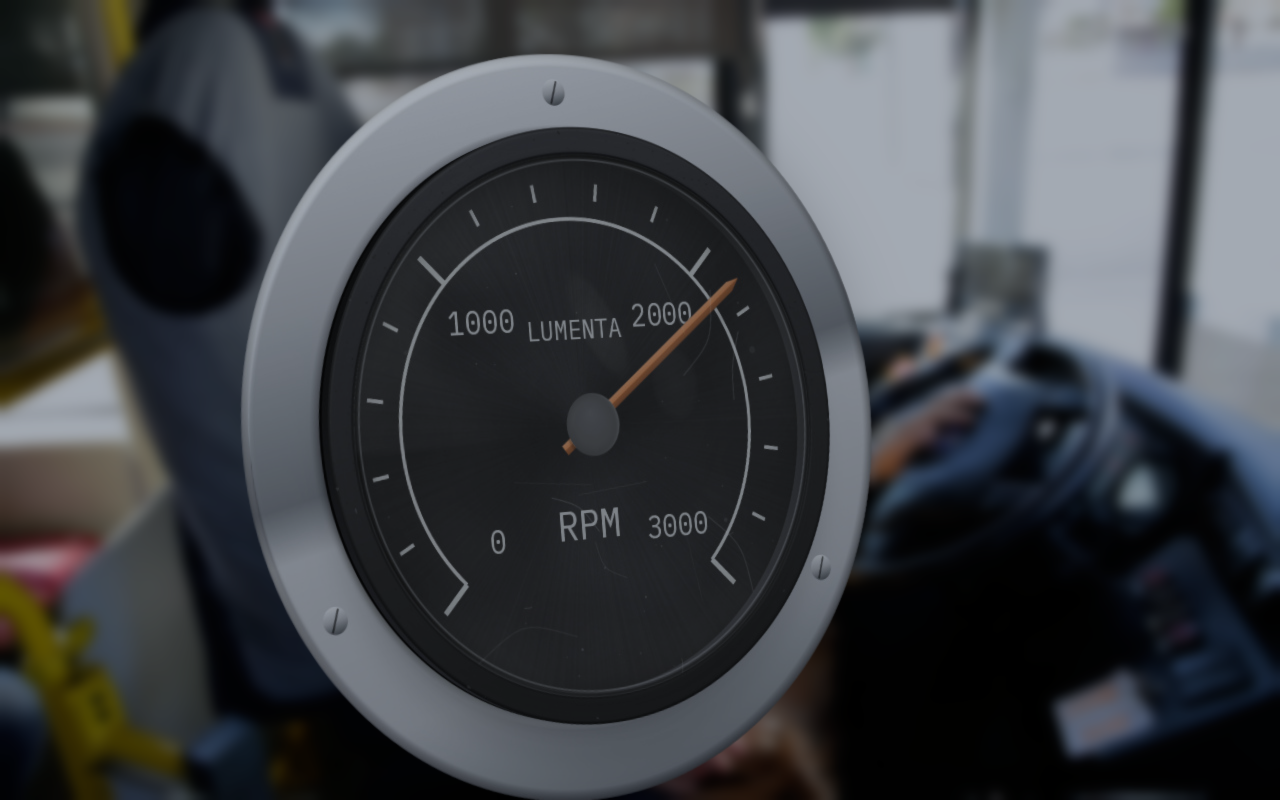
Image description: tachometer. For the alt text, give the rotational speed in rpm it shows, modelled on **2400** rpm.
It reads **2100** rpm
